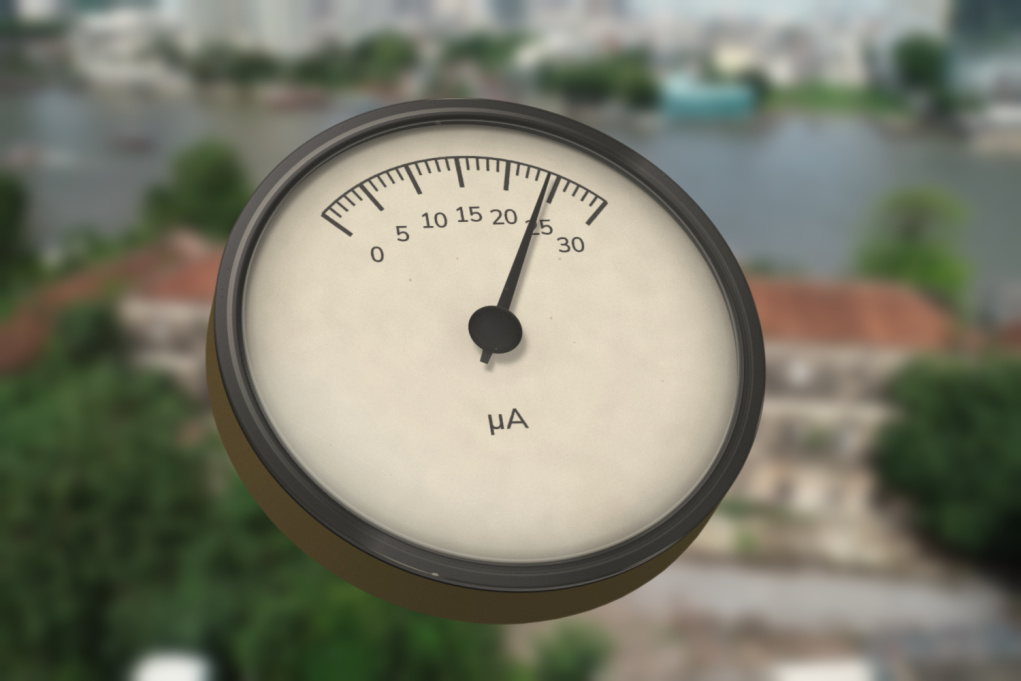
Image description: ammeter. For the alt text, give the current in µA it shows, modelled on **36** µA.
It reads **24** µA
